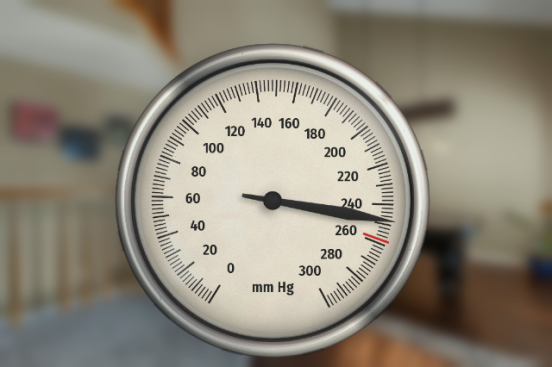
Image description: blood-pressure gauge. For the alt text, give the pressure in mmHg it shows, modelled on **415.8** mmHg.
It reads **248** mmHg
